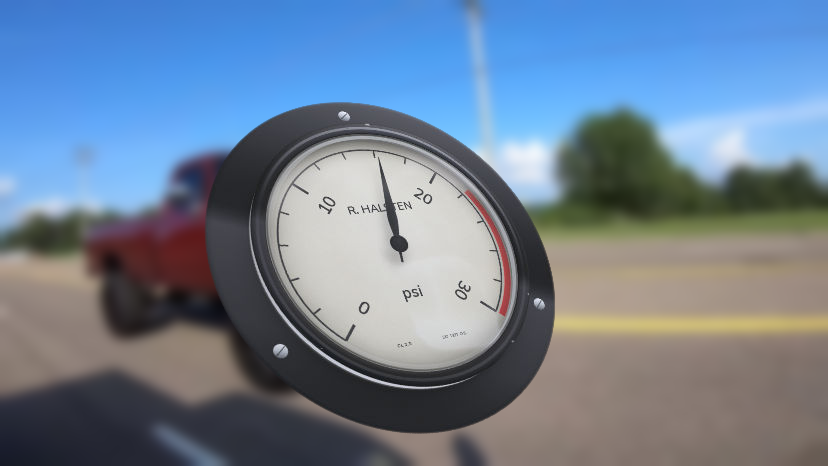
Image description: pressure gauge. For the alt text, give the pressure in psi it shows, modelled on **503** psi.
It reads **16** psi
